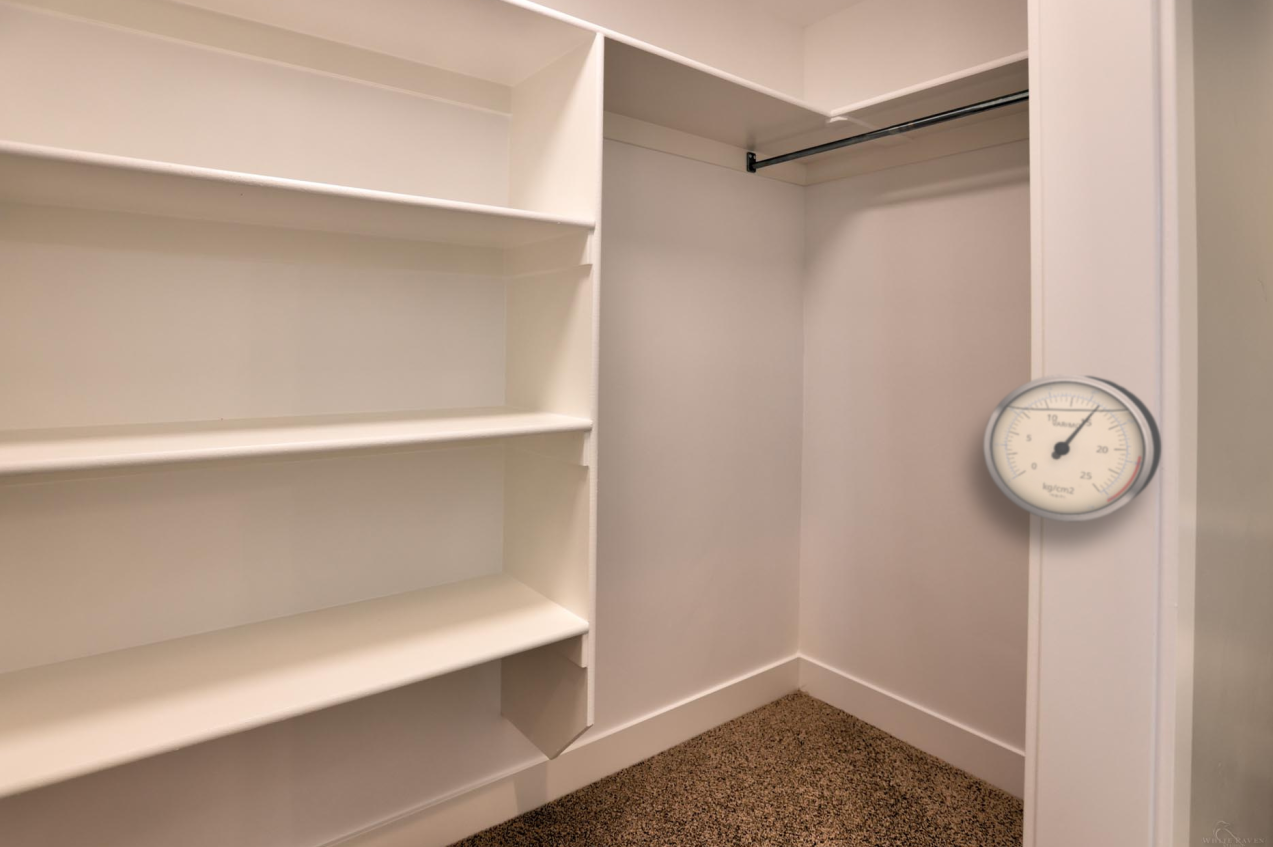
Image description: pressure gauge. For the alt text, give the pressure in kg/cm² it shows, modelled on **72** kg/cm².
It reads **15** kg/cm²
